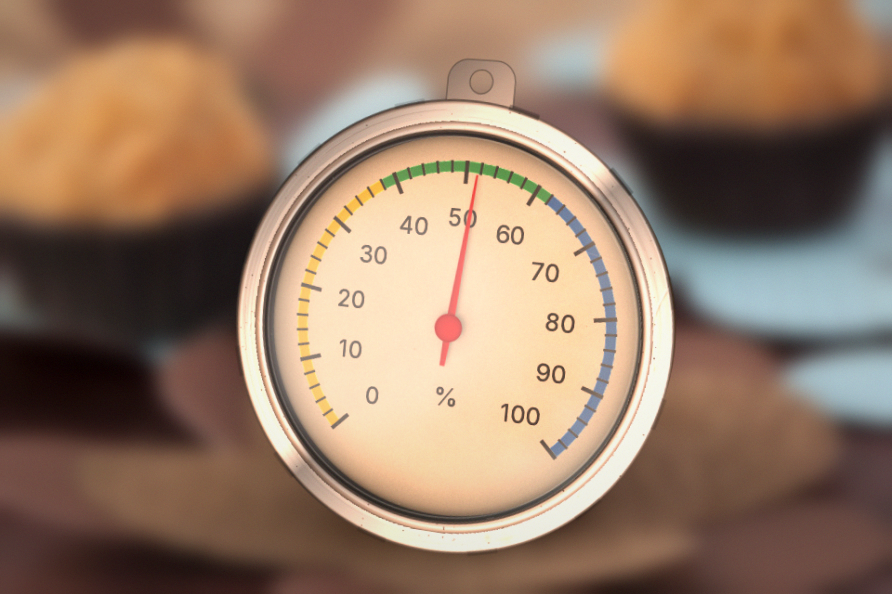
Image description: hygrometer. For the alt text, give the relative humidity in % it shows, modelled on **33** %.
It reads **52** %
